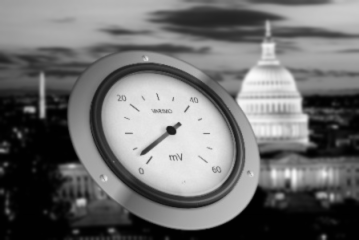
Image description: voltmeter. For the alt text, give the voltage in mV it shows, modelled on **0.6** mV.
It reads **2.5** mV
